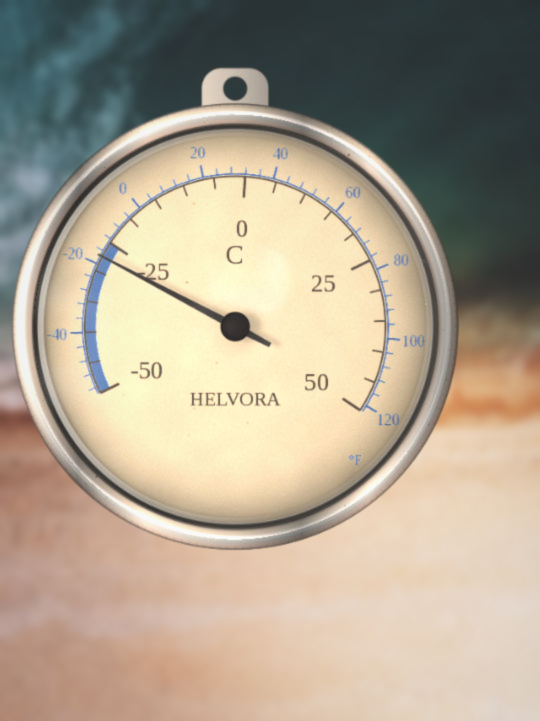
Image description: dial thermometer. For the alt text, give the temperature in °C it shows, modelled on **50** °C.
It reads **-27.5** °C
